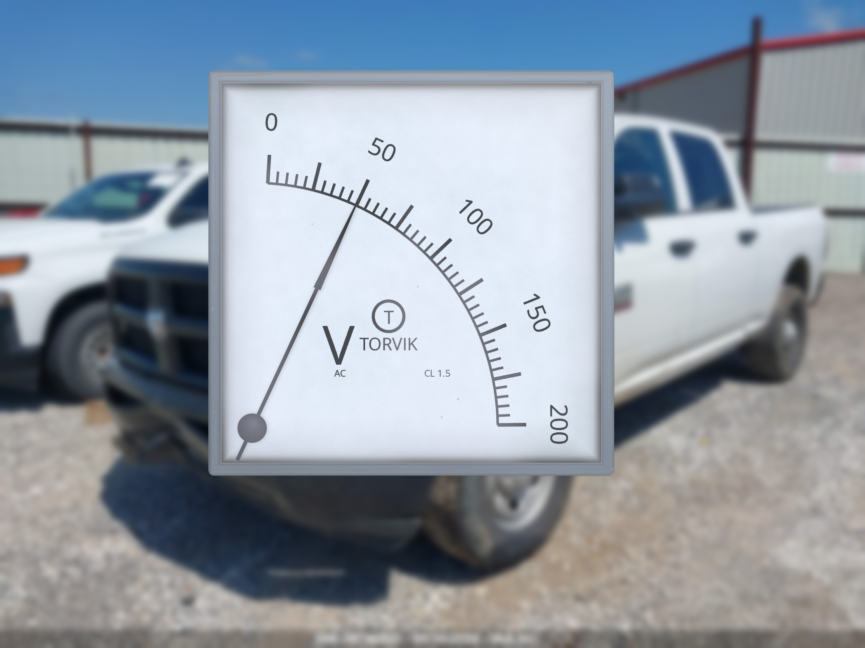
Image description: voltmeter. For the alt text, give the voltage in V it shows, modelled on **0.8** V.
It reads **50** V
